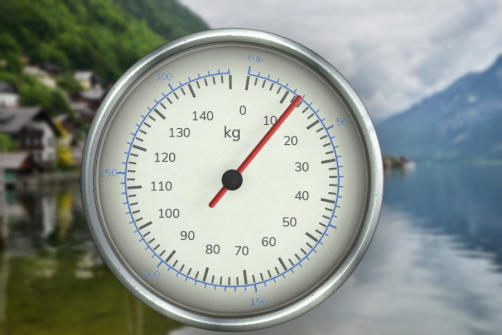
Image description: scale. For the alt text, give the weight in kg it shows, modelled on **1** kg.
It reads **13** kg
